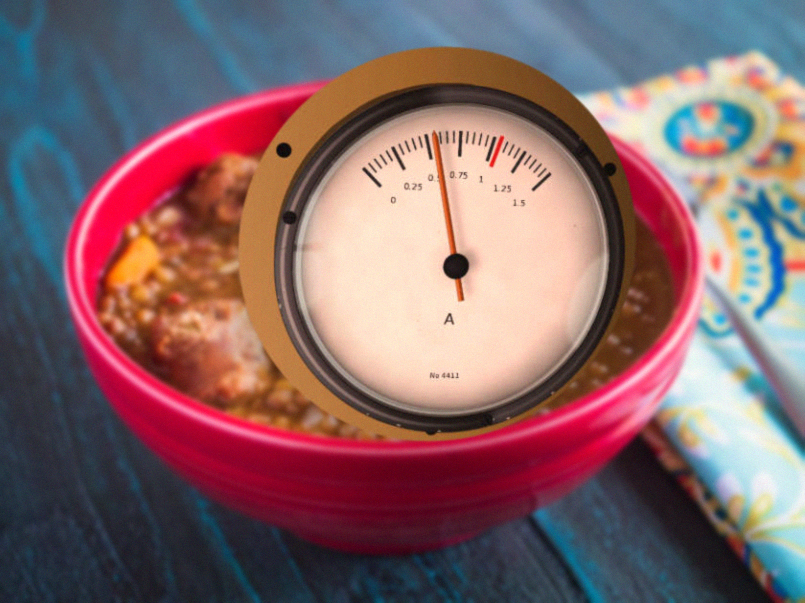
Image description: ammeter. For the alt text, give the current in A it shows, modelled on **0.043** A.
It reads **0.55** A
